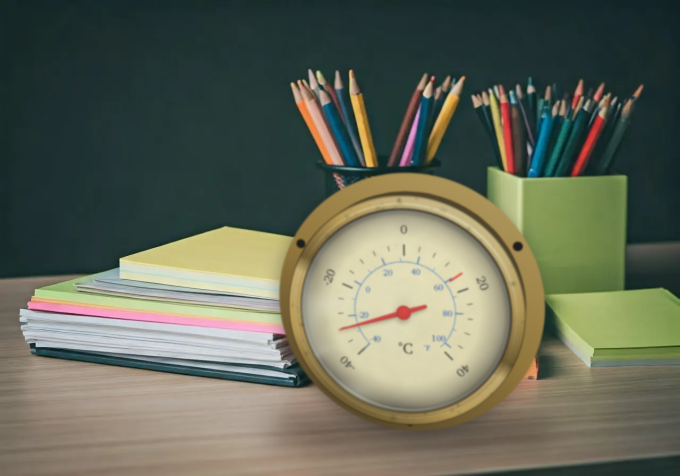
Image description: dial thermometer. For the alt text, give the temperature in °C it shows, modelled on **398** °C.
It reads **-32** °C
